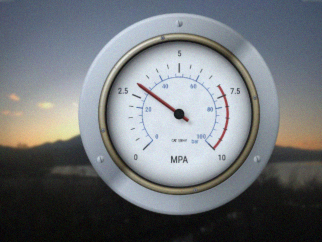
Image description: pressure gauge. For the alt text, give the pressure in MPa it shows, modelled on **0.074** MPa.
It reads **3** MPa
